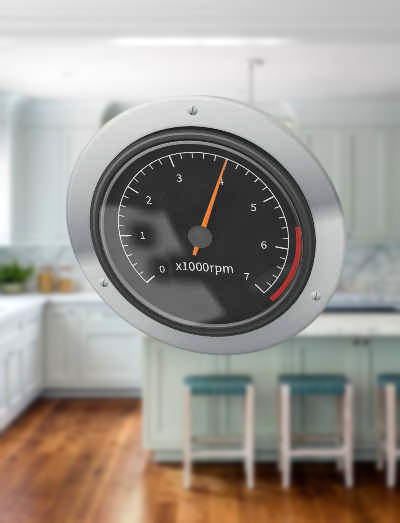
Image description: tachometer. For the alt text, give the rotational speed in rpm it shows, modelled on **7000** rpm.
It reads **4000** rpm
